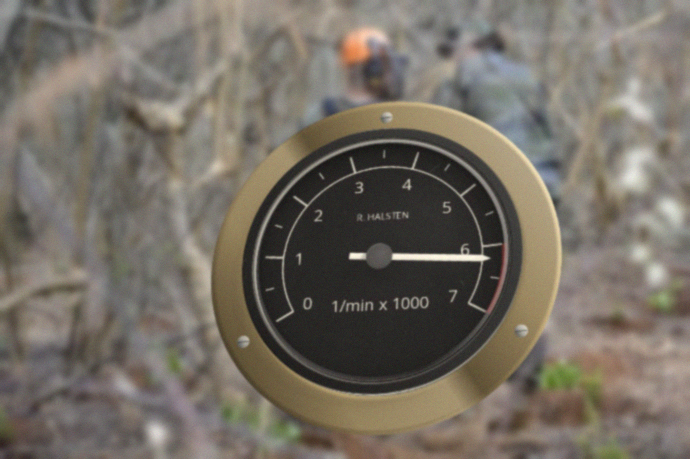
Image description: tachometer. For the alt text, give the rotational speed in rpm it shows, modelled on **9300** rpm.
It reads **6250** rpm
